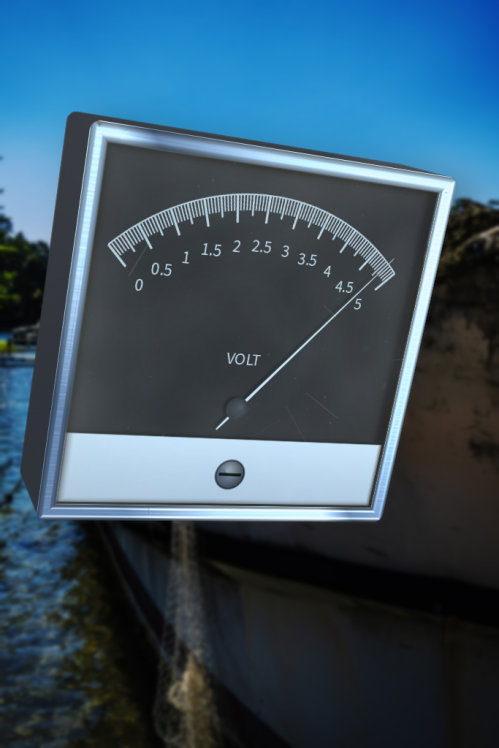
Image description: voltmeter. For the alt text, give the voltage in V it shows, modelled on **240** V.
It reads **4.75** V
